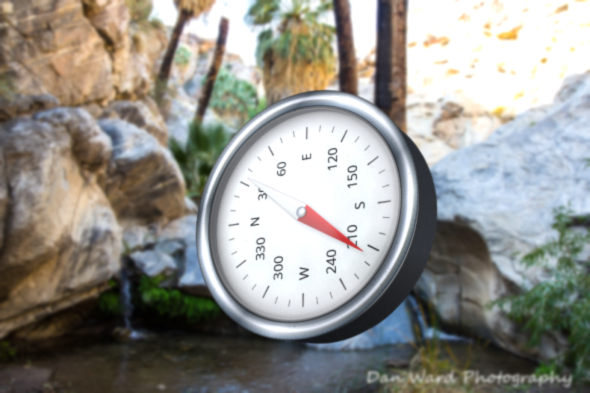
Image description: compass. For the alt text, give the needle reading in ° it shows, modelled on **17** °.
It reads **215** °
